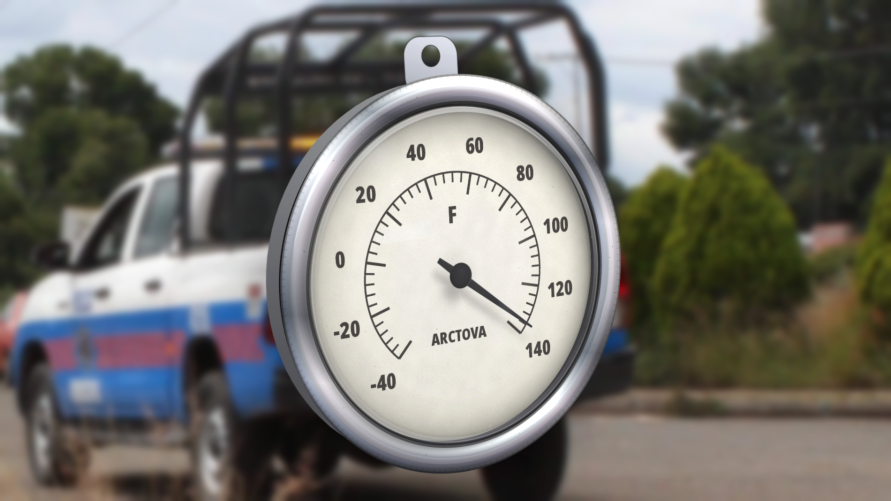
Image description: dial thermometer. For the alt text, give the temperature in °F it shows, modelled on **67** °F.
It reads **136** °F
